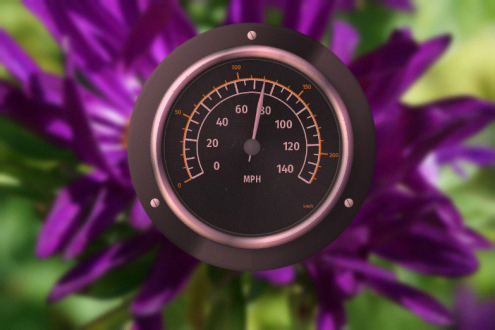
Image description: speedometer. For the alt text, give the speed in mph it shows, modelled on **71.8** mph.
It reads **75** mph
